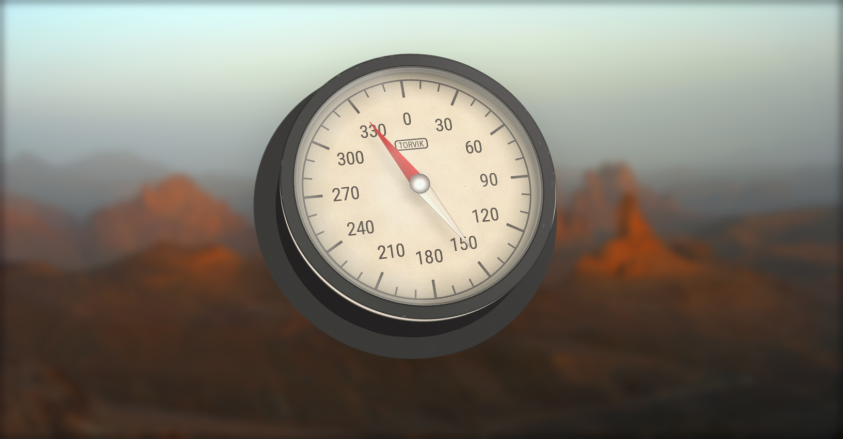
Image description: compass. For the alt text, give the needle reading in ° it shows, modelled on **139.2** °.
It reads **330** °
